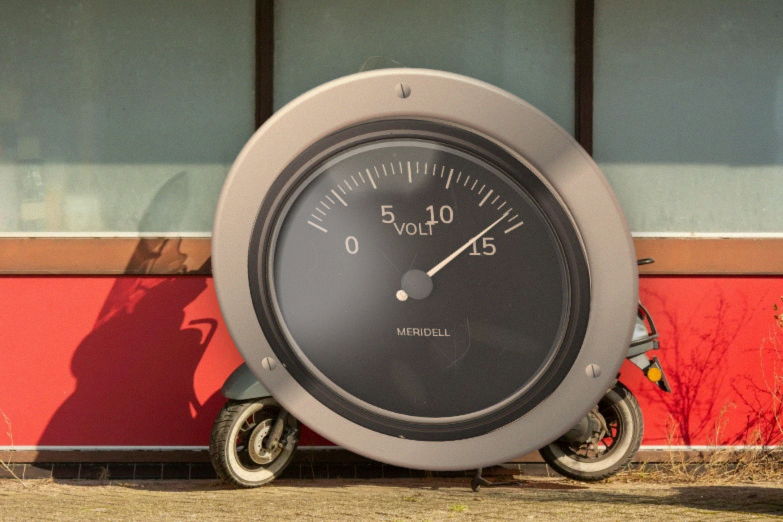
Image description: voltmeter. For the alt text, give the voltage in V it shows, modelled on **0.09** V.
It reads **14** V
